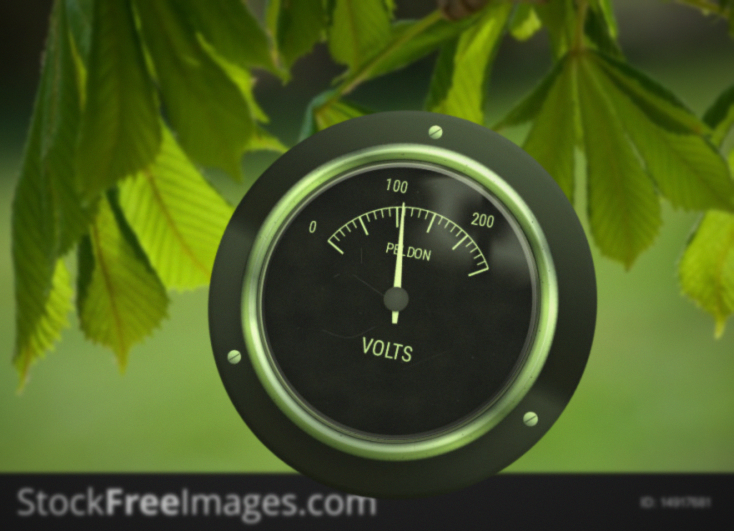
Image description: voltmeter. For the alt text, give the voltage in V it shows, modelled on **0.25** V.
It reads **110** V
